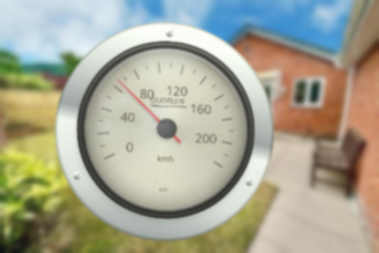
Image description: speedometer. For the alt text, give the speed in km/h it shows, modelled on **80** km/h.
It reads **65** km/h
